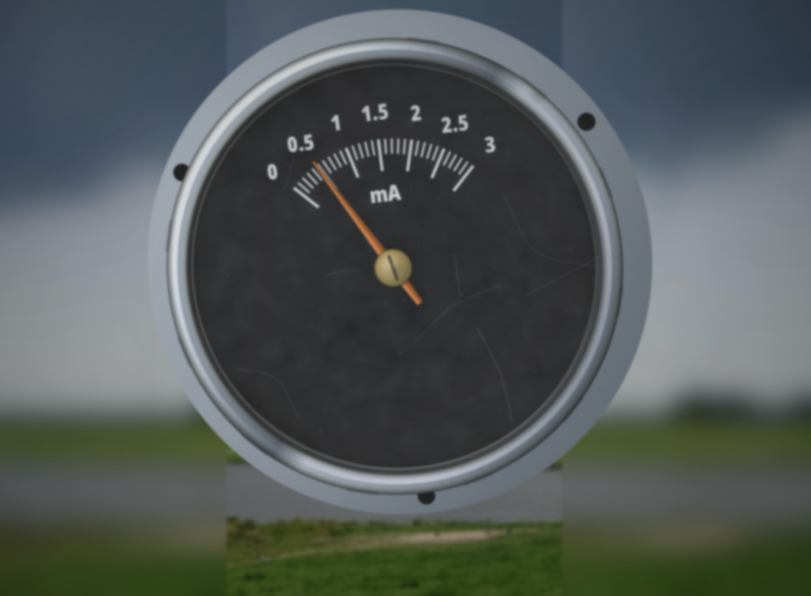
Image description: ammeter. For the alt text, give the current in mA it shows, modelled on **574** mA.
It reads **0.5** mA
